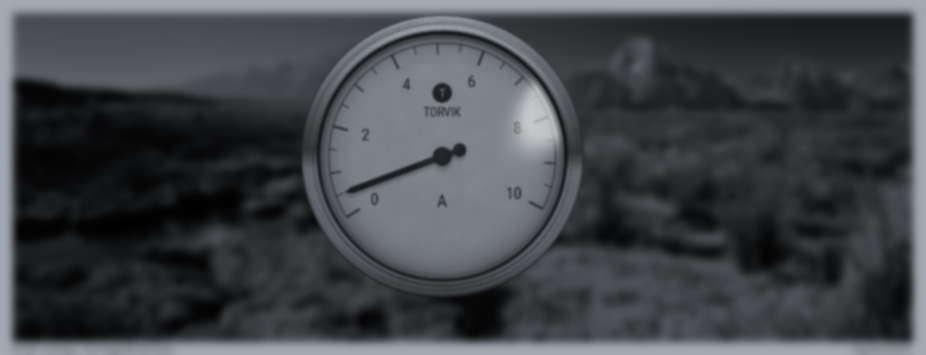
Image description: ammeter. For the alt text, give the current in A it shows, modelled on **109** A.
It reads **0.5** A
